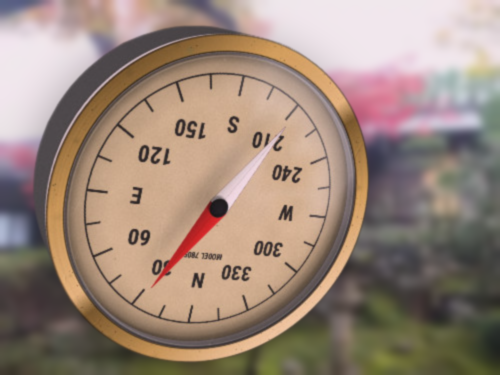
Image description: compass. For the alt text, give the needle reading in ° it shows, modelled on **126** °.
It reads **30** °
